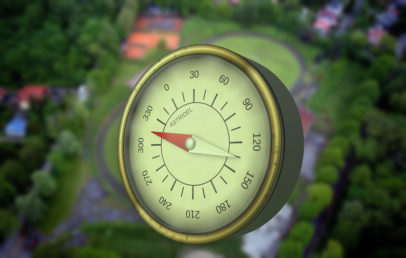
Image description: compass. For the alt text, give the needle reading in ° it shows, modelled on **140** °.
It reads **315** °
